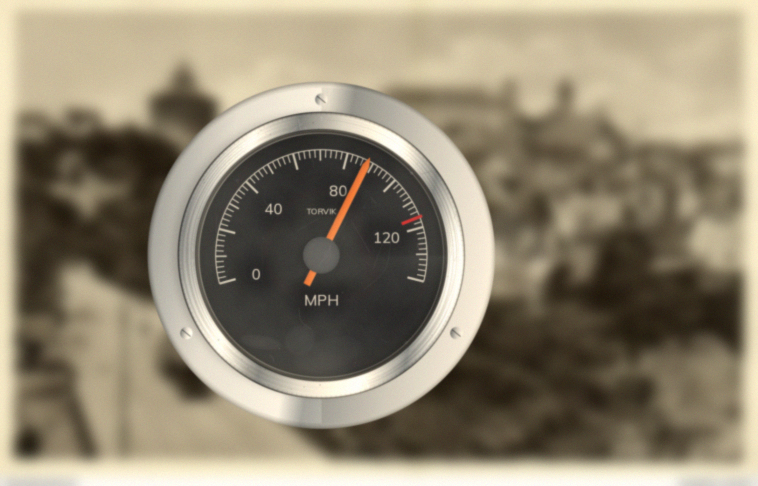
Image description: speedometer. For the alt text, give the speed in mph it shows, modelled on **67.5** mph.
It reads **88** mph
